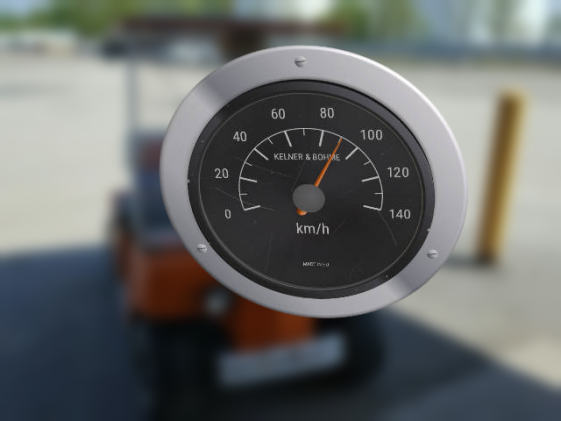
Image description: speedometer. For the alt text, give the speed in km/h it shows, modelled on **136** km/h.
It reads **90** km/h
